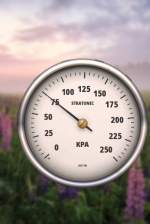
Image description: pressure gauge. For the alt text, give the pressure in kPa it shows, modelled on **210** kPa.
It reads **75** kPa
